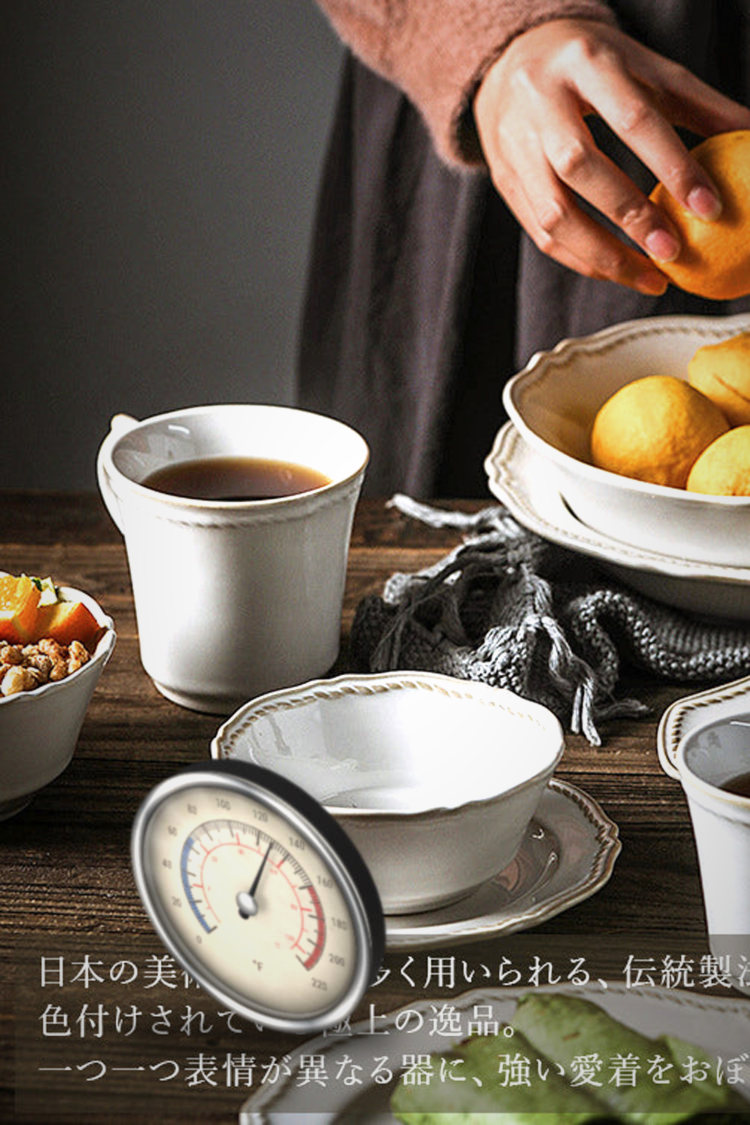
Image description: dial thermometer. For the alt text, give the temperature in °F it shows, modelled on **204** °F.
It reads **130** °F
